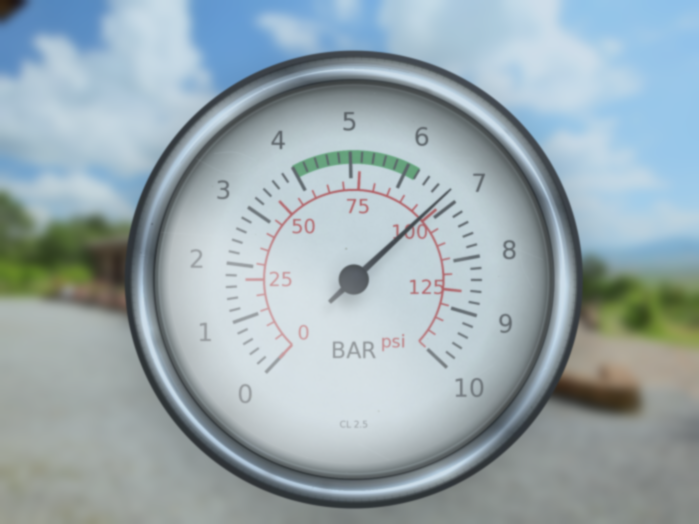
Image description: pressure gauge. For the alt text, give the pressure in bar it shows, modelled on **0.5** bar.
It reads **6.8** bar
